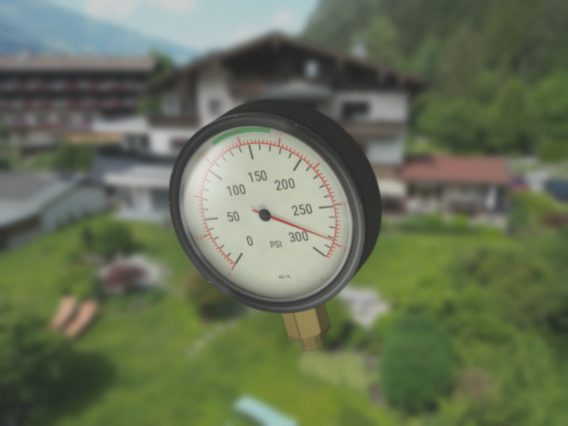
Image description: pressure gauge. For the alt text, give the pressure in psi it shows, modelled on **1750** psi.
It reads **280** psi
